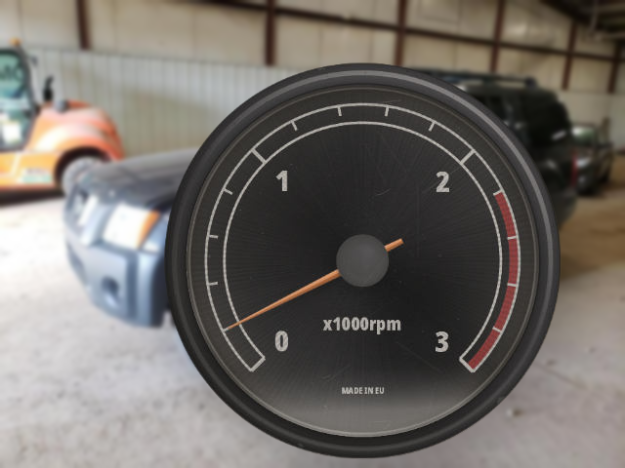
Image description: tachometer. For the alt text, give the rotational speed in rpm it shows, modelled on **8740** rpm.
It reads **200** rpm
